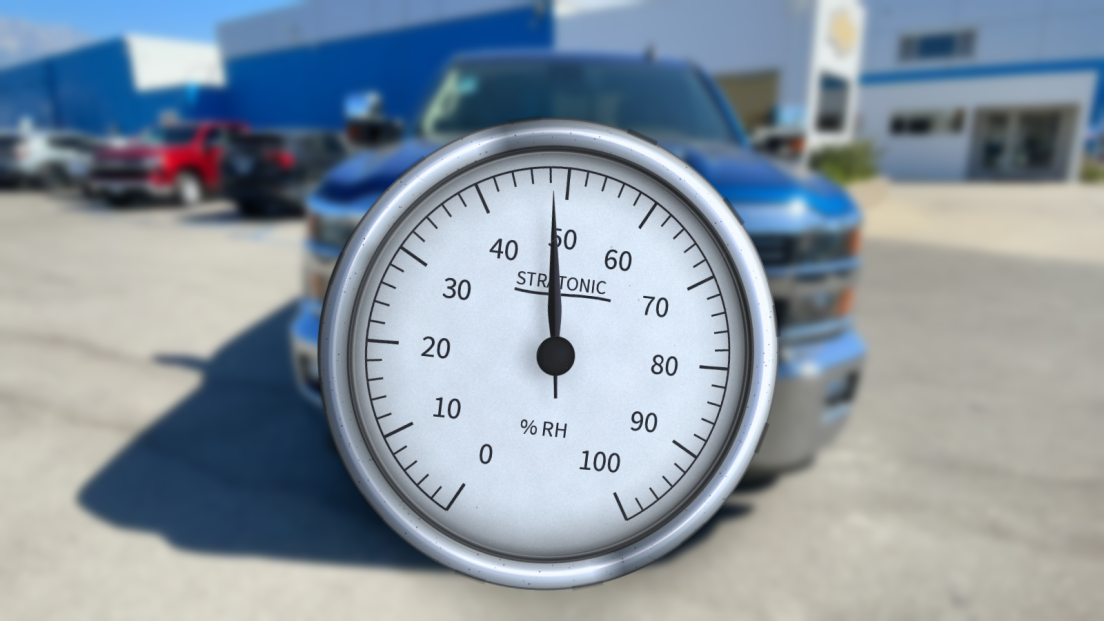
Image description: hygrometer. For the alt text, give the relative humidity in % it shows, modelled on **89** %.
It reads **48** %
